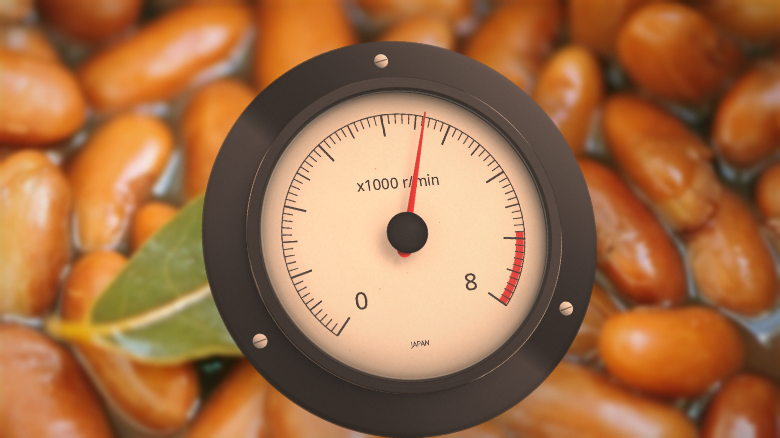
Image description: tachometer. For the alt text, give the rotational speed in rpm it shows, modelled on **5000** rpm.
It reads **4600** rpm
